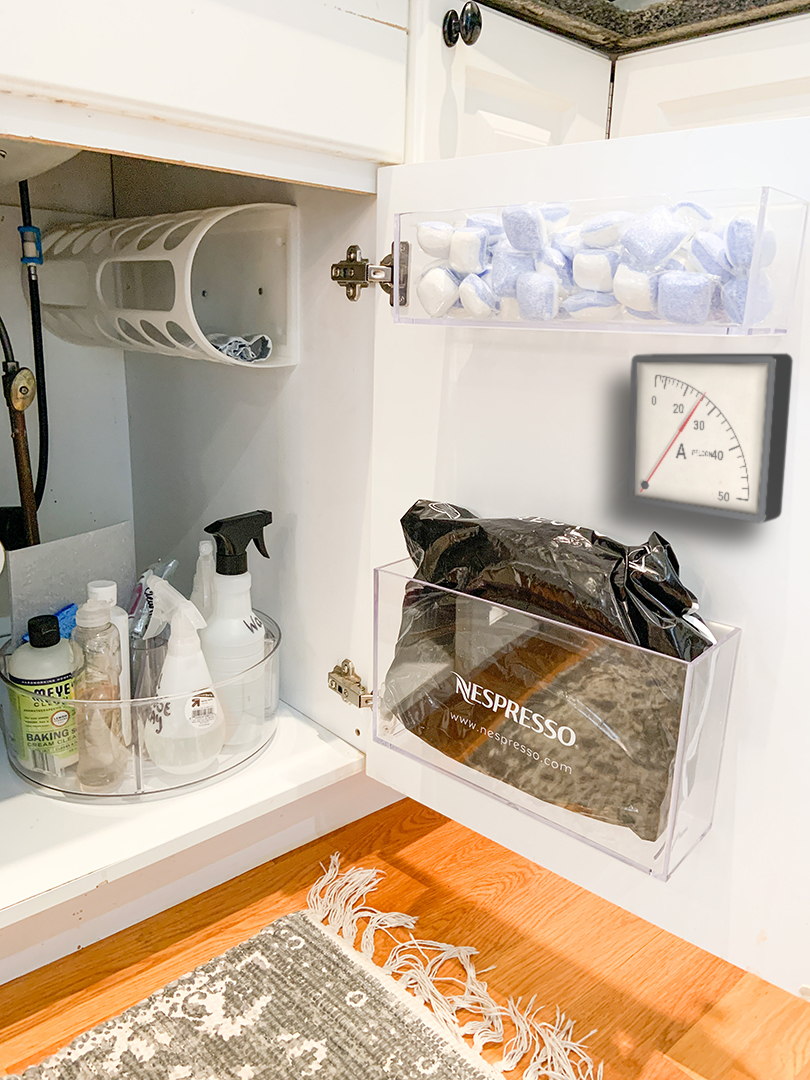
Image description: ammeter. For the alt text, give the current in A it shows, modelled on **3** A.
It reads **26** A
